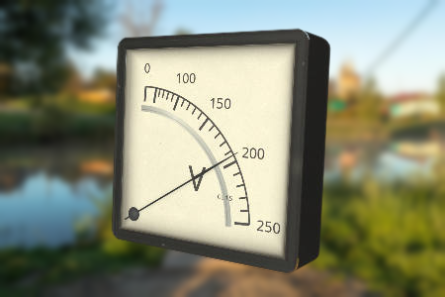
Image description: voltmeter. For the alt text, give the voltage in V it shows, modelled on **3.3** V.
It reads **195** V
